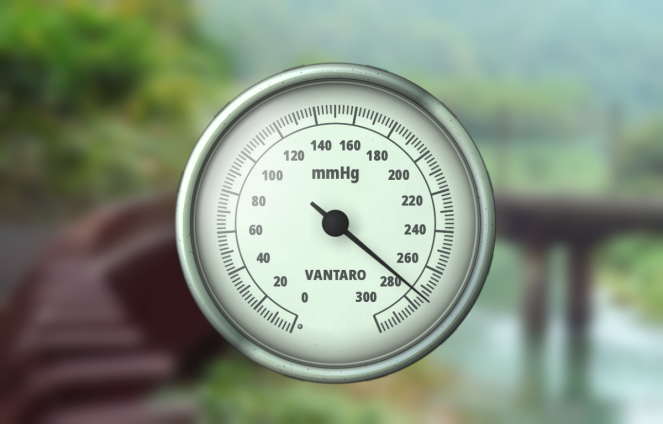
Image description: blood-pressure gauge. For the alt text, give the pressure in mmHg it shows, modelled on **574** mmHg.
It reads **274** mmHg
